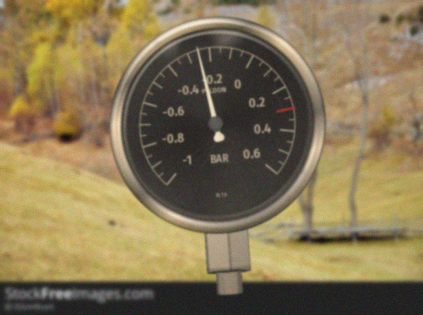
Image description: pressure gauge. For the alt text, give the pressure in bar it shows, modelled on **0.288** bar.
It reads **-0.25** bar
